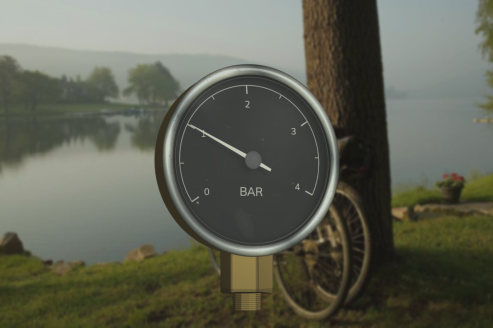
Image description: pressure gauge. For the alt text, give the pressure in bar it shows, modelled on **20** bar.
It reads **1** bar
